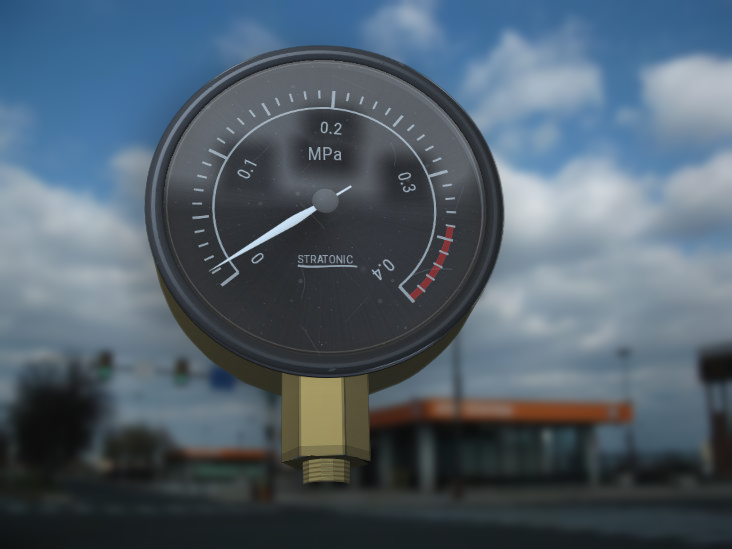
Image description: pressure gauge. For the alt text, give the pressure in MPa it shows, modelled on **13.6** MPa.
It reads **0.01** MPa
